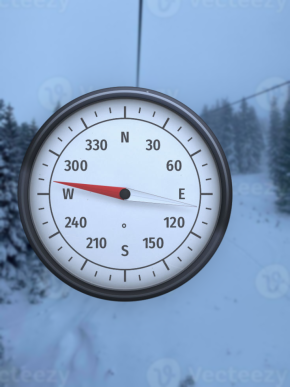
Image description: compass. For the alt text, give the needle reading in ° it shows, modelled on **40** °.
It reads **280** °
